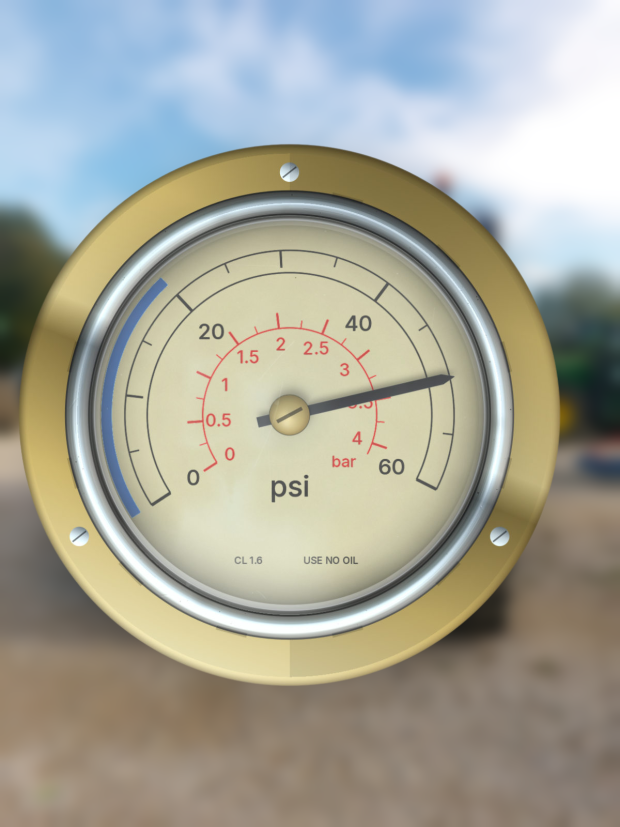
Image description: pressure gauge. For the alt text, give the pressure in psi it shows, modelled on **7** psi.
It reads **50** psi
